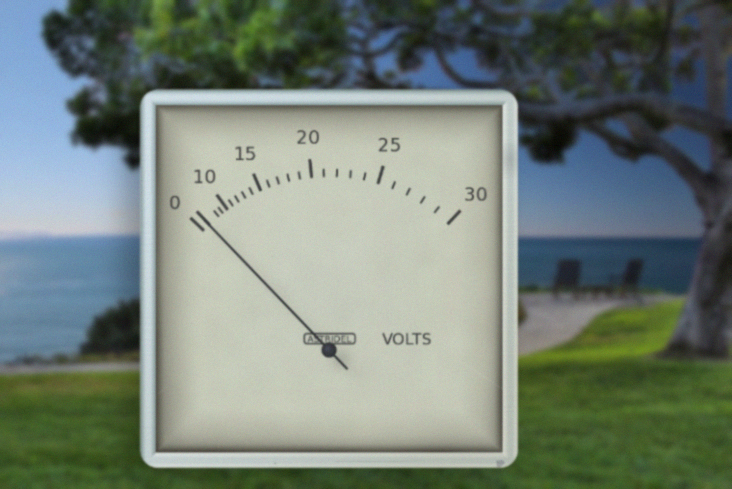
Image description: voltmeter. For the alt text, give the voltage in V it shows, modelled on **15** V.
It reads **5** V
